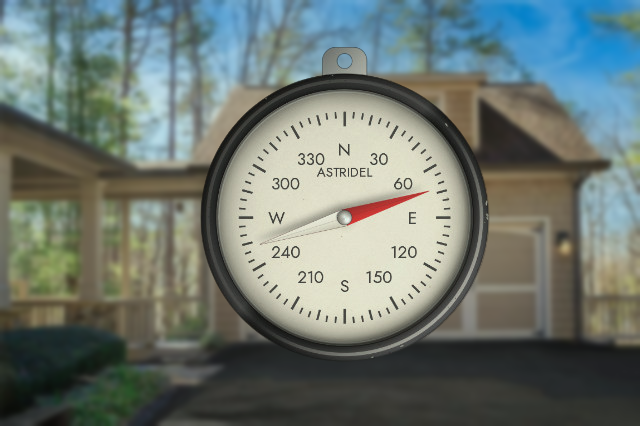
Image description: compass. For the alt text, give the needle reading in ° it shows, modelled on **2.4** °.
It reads **72.5** °
